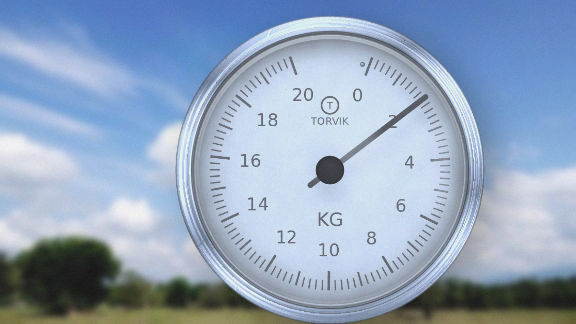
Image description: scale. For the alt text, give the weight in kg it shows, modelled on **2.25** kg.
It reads **2** kg
